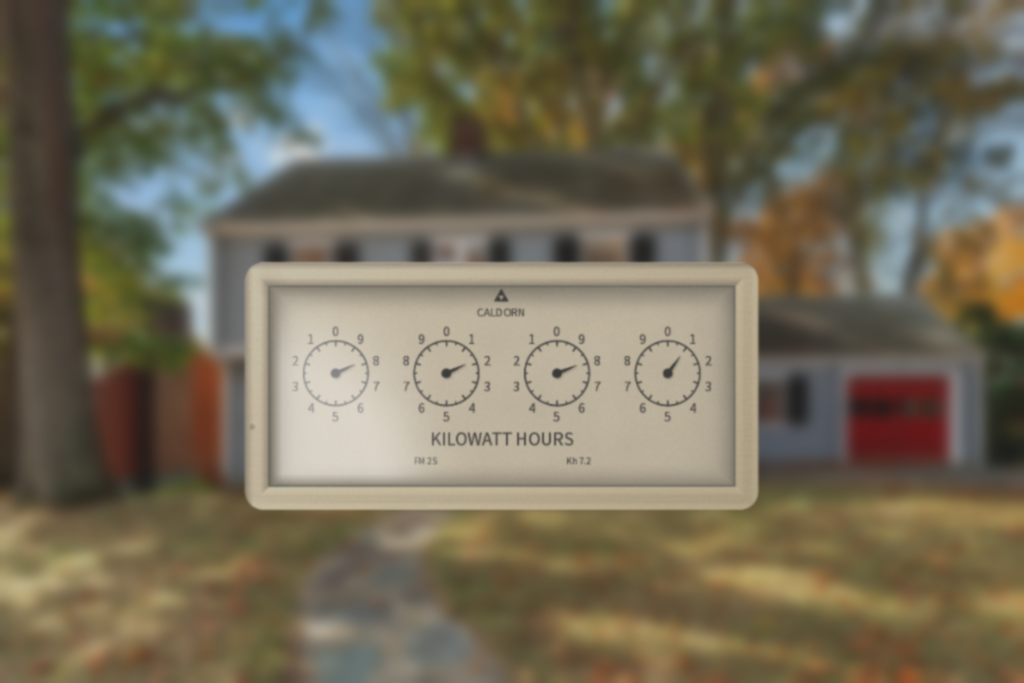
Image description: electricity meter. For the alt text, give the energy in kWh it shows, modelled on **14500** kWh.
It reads **8181** kWh
